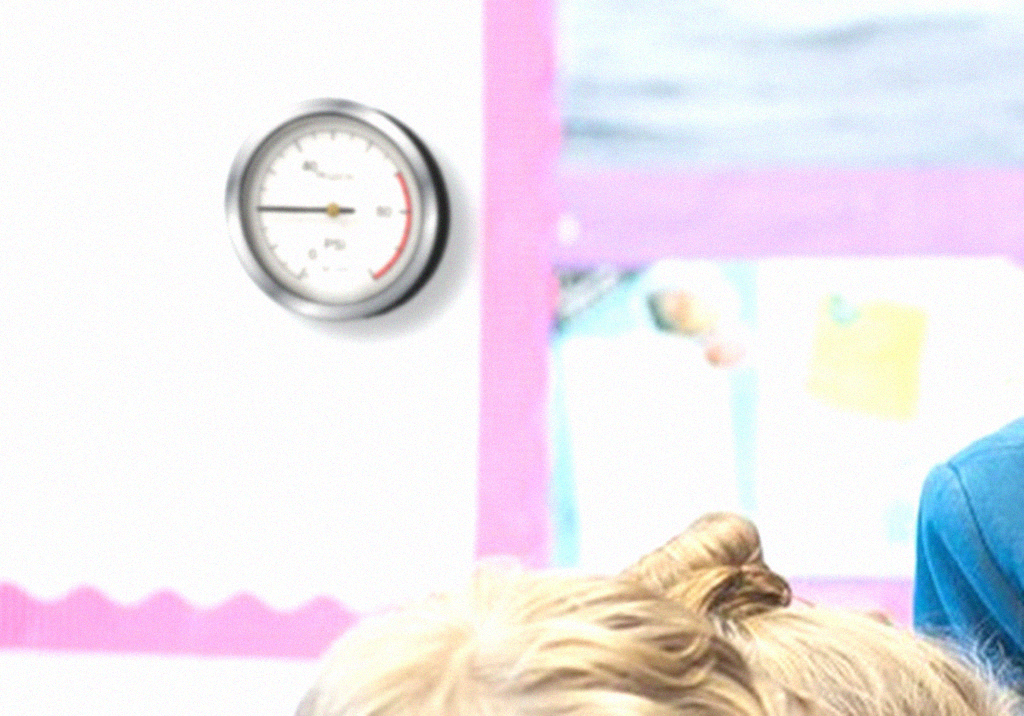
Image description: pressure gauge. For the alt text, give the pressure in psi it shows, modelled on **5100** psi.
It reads **20** psi
